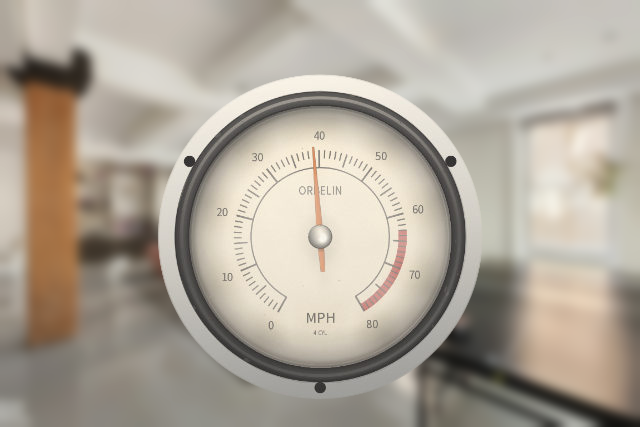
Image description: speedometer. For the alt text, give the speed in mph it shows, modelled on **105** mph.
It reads **39** mph
